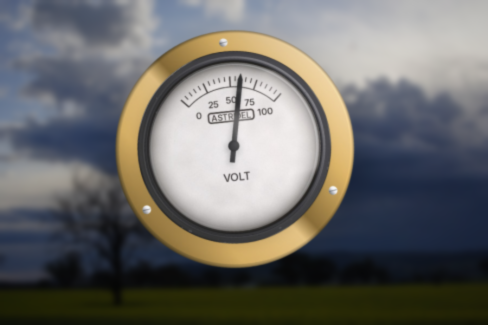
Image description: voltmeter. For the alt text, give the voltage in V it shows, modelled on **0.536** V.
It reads **60** V
